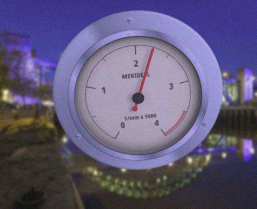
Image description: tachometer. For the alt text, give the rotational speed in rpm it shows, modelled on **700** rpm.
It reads **2250** rpm
